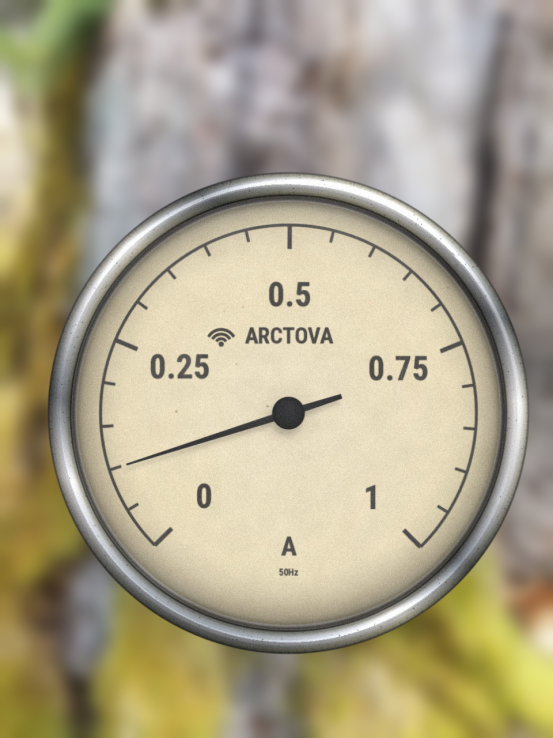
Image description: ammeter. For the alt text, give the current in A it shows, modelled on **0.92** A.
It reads **0.1** A
